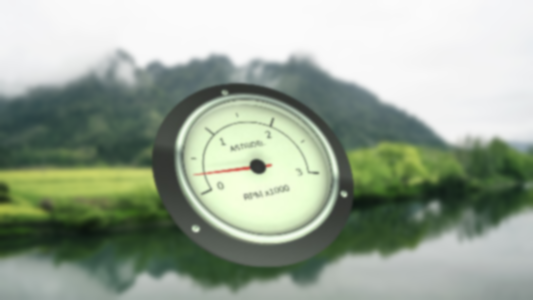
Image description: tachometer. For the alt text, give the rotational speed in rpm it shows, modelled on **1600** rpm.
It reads **250** rpm
